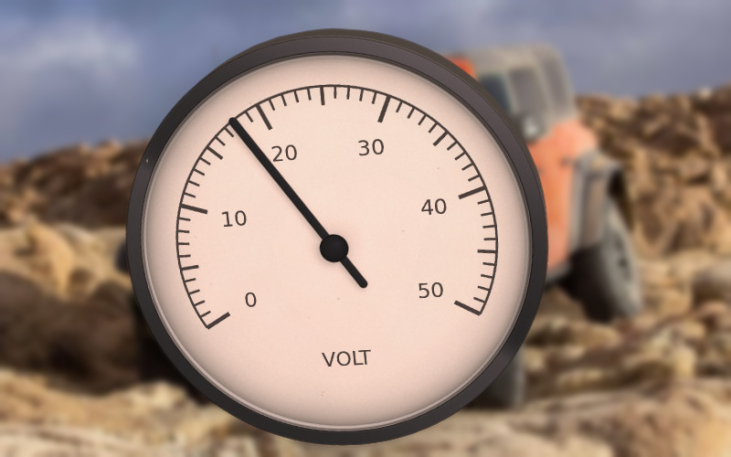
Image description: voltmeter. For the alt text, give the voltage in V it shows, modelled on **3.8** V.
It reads **18** V
